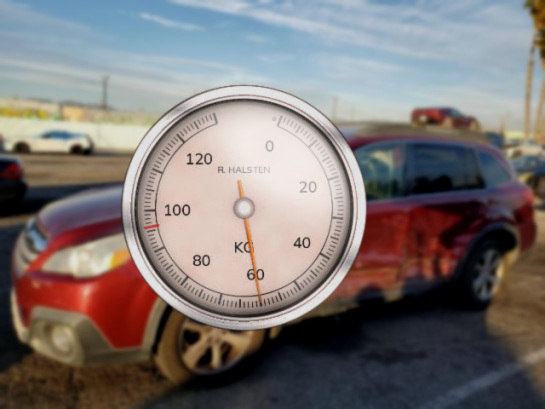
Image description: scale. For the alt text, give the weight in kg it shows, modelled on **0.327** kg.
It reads **60** kg
